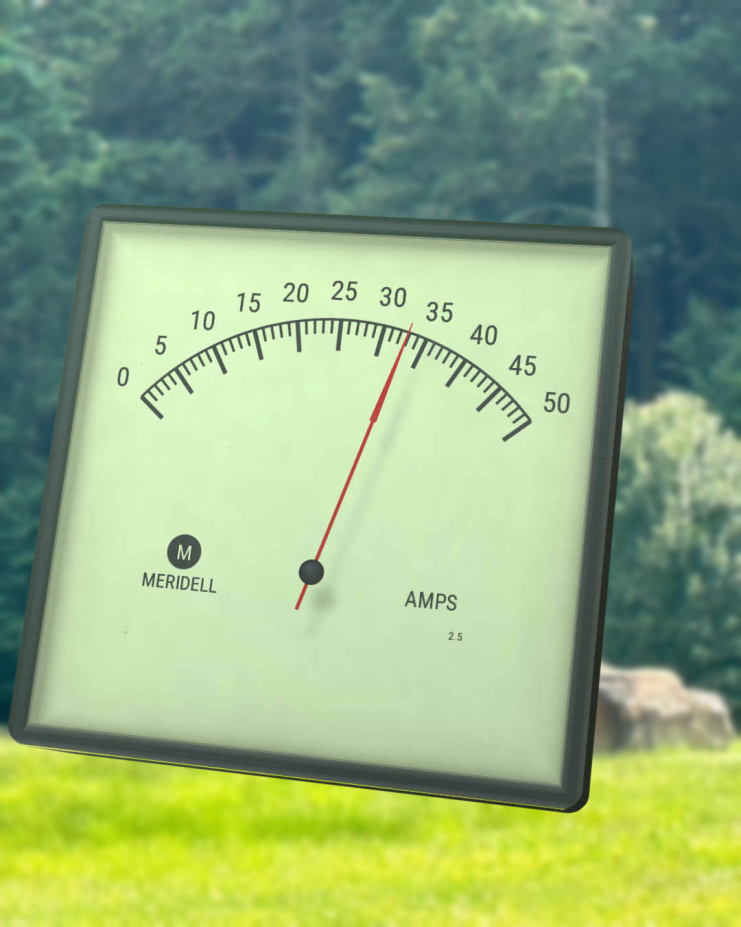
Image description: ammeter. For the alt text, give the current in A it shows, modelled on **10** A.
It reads **33** A
